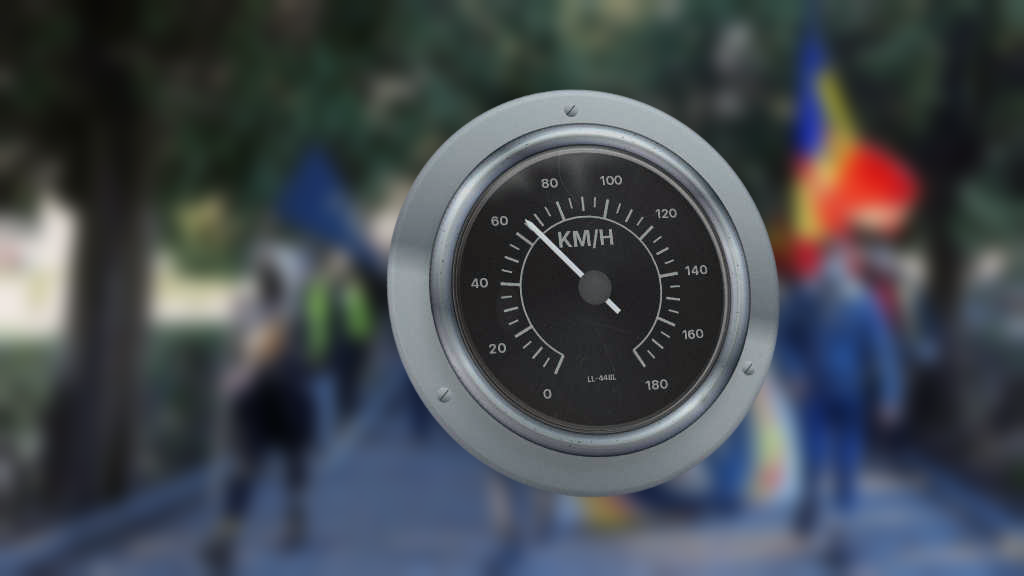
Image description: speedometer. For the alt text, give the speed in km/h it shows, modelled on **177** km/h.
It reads **65** km/h
